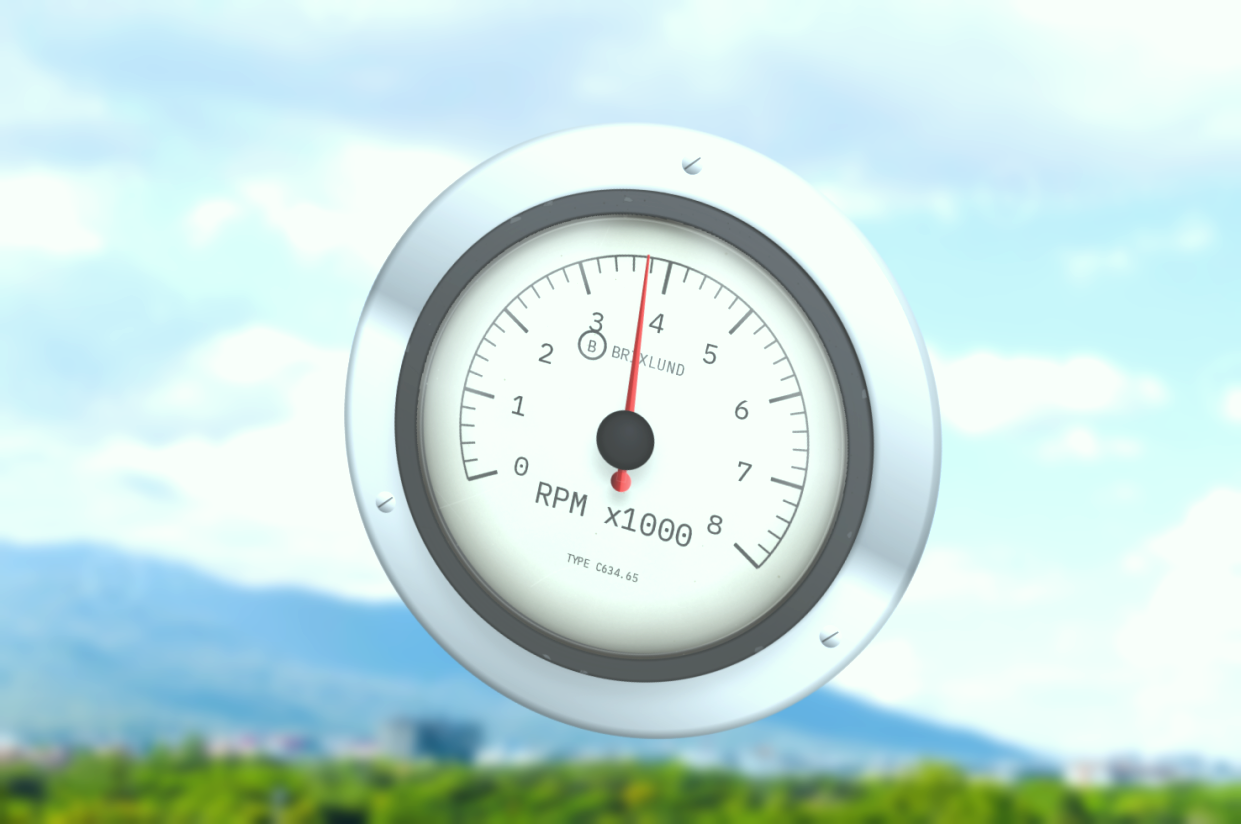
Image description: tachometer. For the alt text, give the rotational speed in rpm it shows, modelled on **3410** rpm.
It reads **3800** rpm
